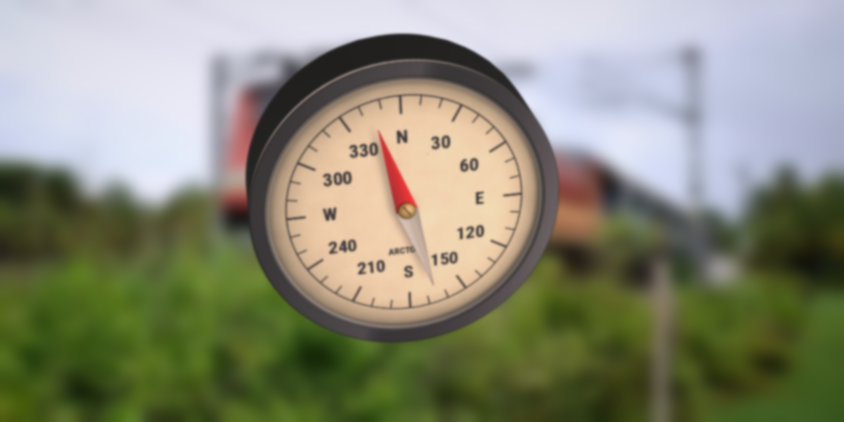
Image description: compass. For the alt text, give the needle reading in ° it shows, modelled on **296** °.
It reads **345** °
